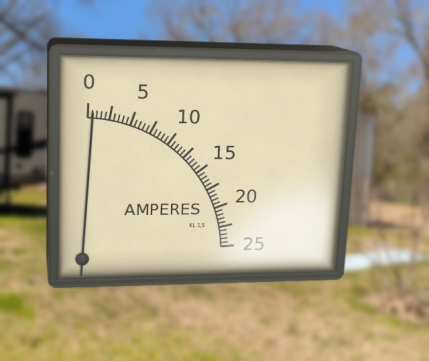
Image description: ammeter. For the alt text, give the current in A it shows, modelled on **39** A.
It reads **0.5** A
